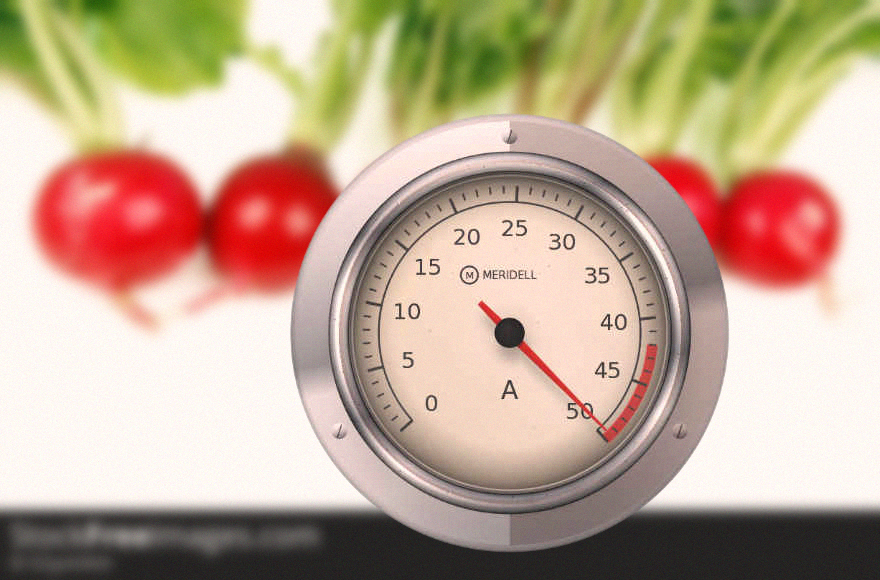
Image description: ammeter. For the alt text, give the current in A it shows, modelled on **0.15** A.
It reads **49.5** A
